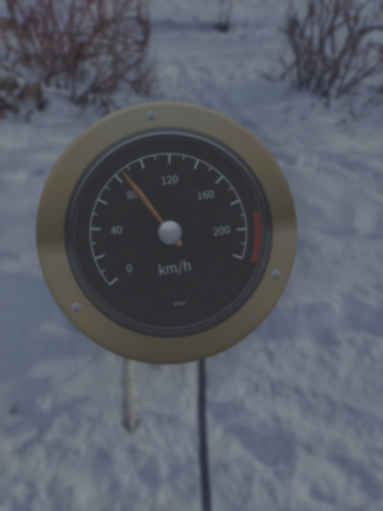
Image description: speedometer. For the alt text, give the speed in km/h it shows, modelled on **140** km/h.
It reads **85** km/h
